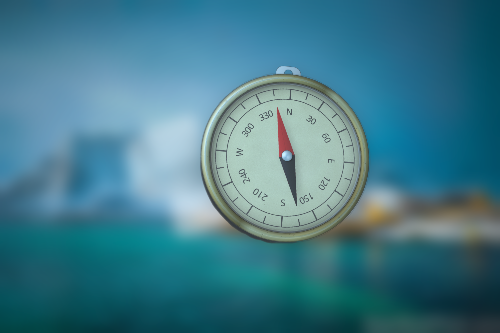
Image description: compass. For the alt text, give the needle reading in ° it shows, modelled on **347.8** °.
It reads **345** °
